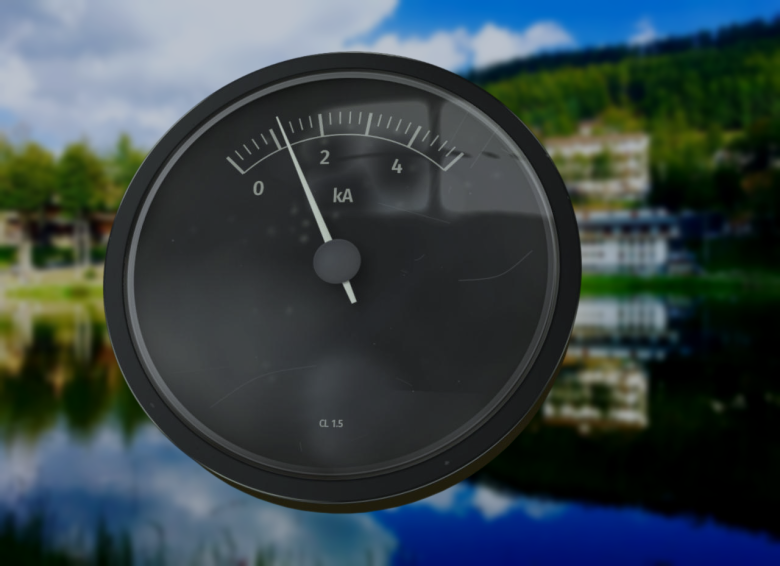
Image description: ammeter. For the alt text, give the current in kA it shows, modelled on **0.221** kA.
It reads **1.2** kA
